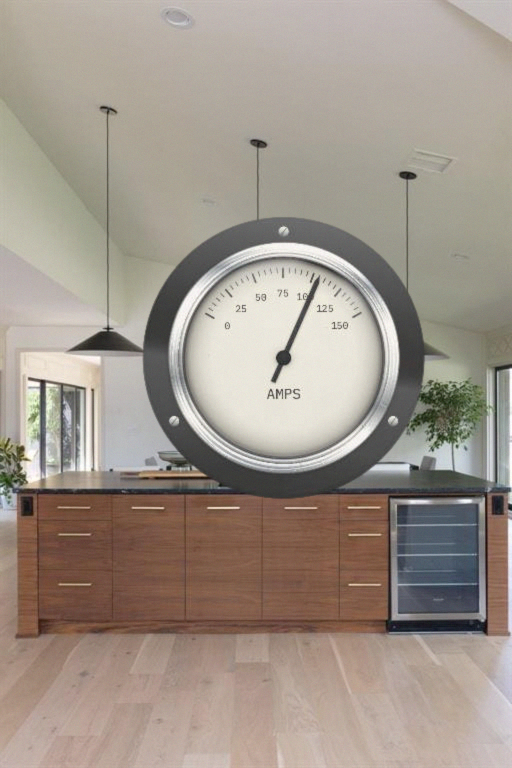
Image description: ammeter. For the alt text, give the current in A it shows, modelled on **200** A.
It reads **105** A
